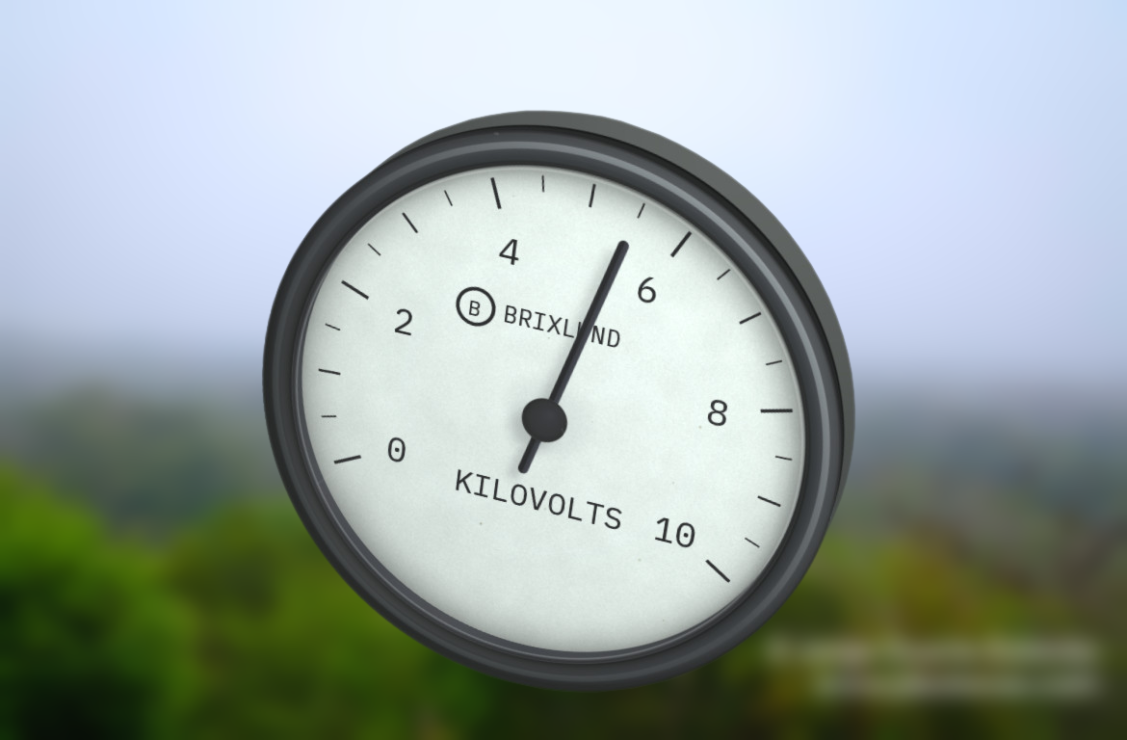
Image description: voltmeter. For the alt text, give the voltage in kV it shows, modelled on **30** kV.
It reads **5.5** kV
